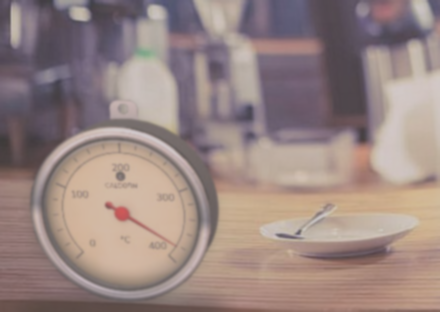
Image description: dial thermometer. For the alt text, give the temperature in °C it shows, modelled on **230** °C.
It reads **380** °C
